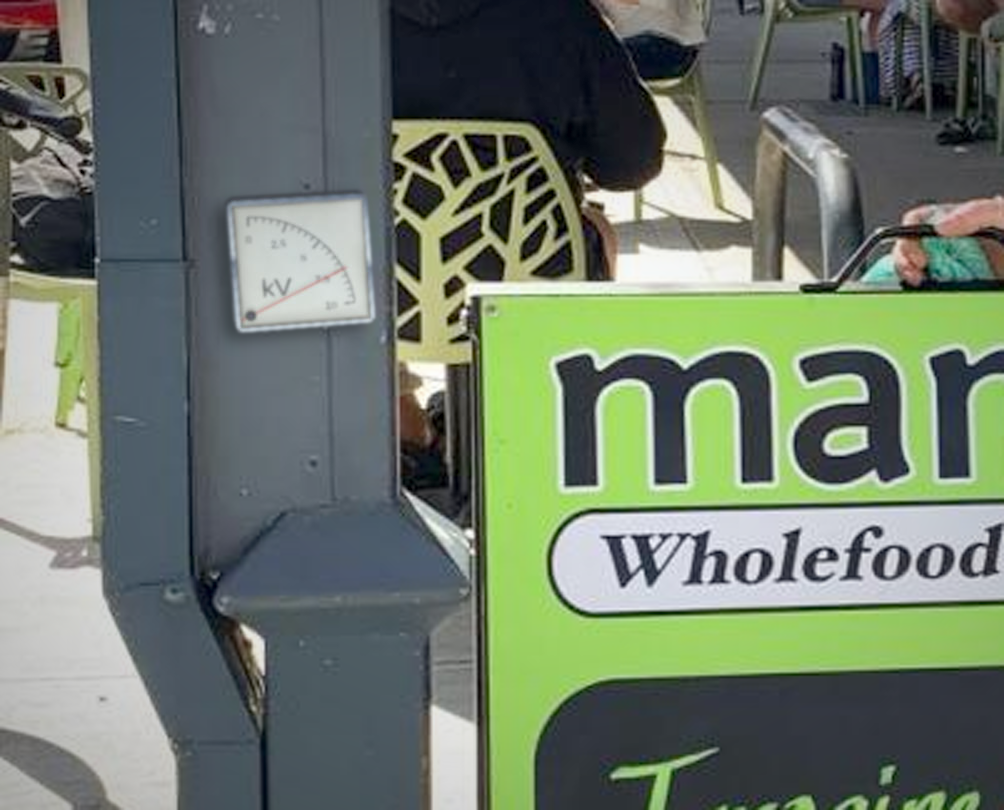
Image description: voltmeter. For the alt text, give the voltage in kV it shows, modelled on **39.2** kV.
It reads **7.5** kV
